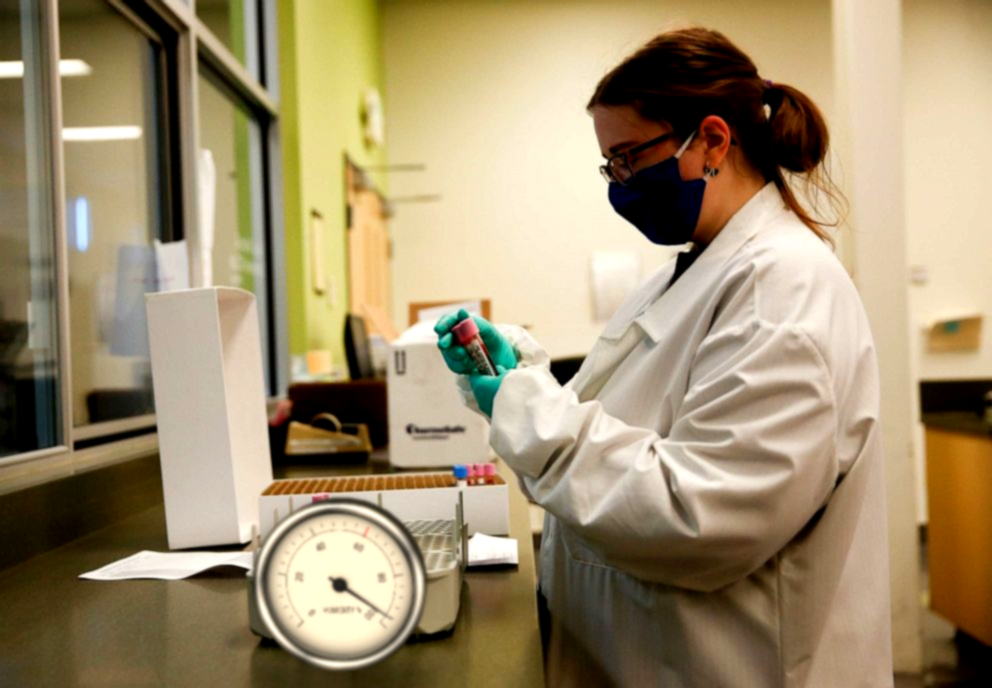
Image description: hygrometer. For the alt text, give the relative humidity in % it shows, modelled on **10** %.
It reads **96** %
